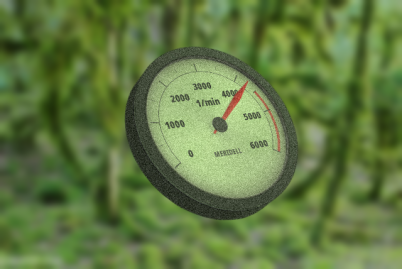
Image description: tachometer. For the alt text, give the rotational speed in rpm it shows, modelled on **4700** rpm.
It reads **4250** rpm
